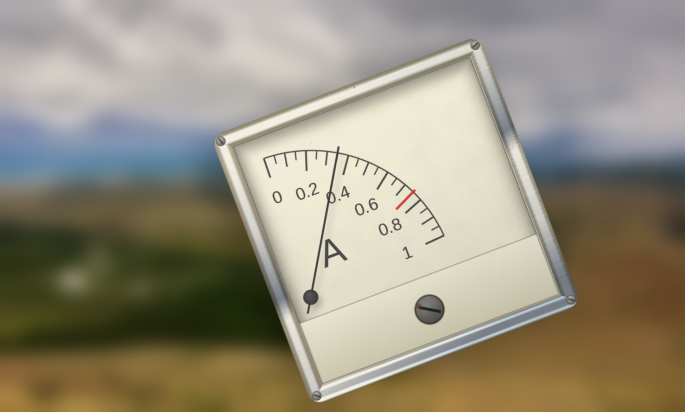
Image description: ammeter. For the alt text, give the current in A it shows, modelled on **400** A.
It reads **0.35** A
